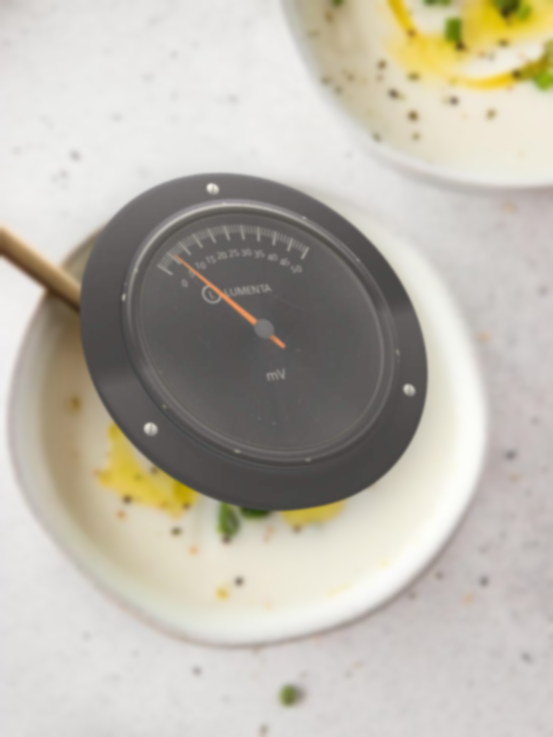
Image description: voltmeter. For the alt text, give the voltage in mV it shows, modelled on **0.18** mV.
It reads **5** mV
